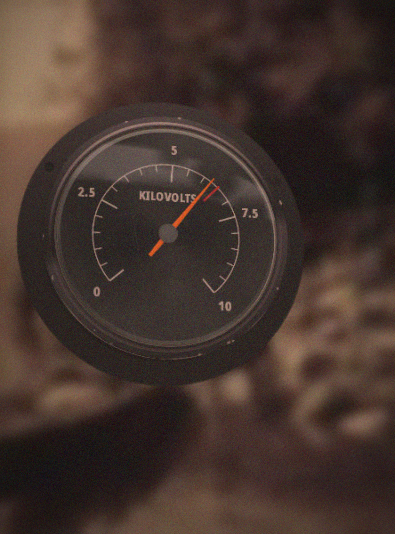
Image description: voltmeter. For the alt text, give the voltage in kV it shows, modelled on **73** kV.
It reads **6.25** kV
